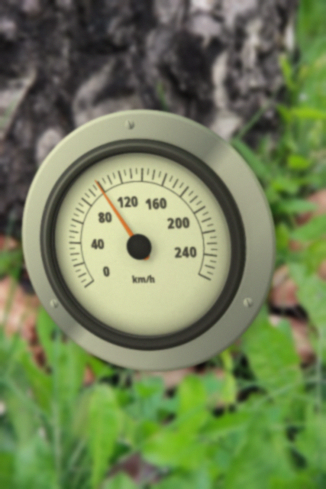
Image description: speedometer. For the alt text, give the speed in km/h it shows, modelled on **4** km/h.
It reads **100** km/h
